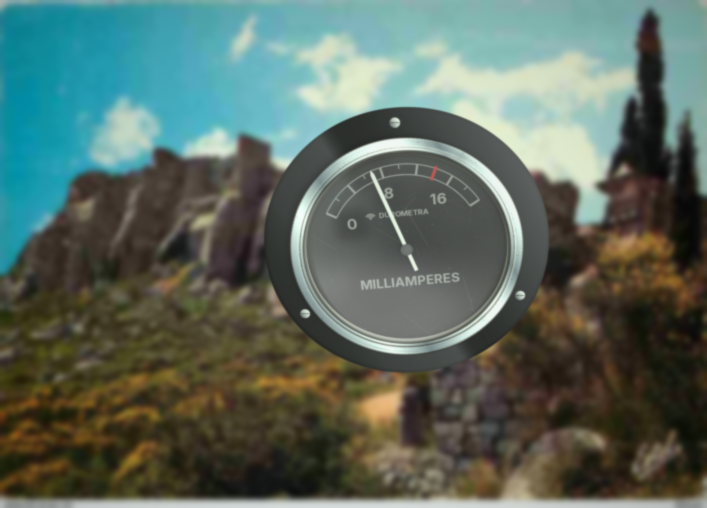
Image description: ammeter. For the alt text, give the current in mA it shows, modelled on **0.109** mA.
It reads **7** mA
